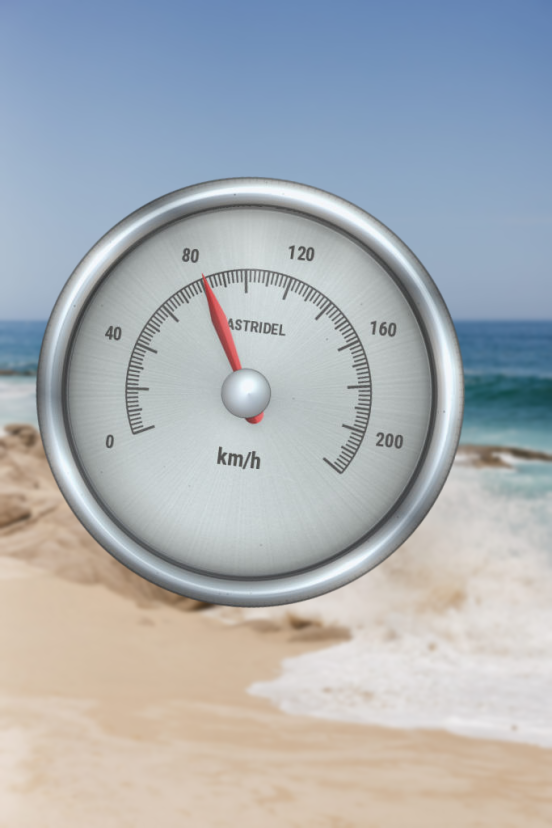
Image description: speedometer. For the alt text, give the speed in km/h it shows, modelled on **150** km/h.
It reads **82** km/h
